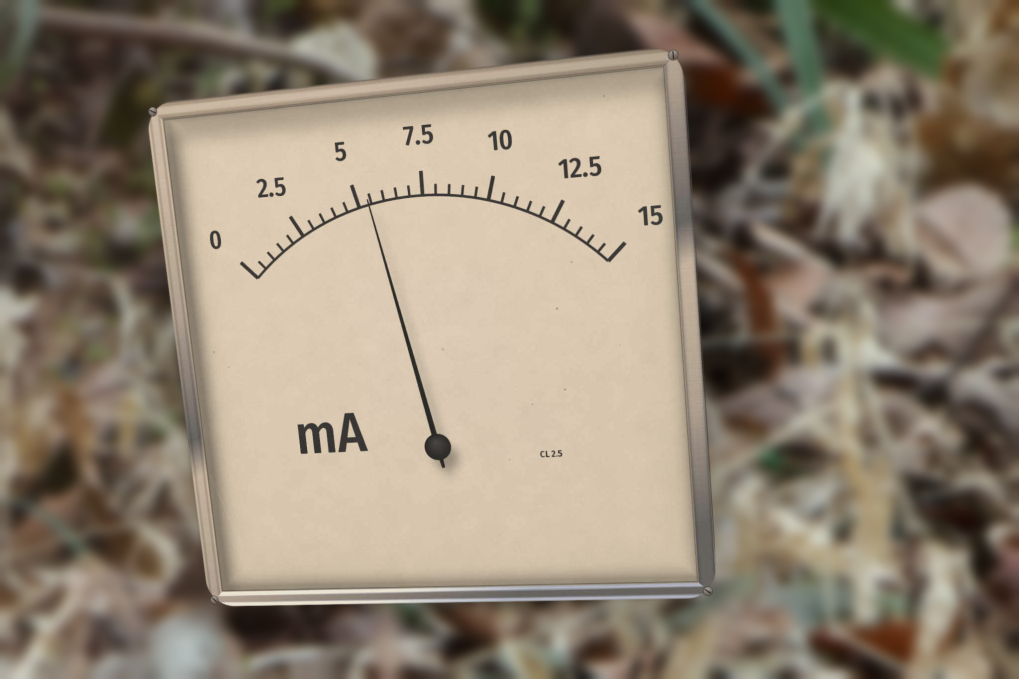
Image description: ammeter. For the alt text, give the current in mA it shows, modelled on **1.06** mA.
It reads **5.5** mA
